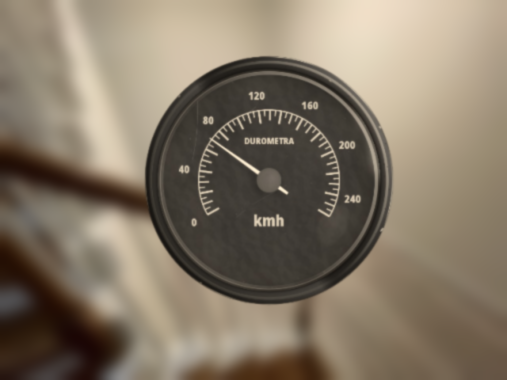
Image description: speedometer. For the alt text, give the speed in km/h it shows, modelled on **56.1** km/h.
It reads **70** km/h
